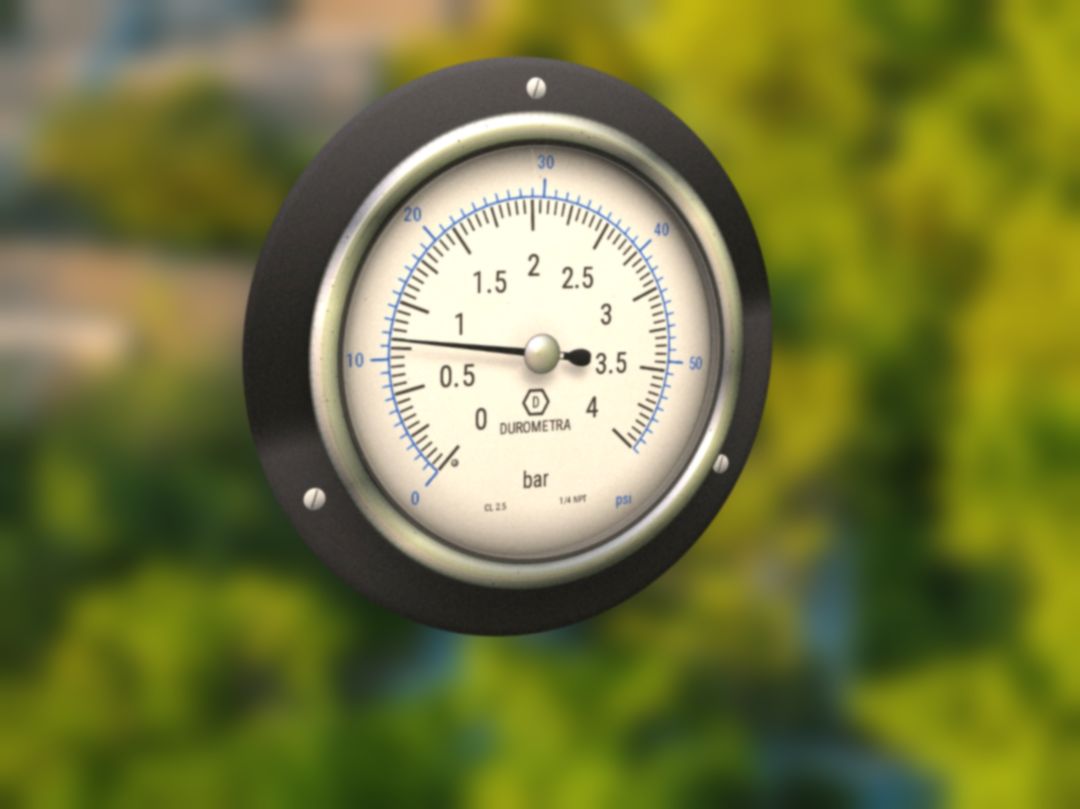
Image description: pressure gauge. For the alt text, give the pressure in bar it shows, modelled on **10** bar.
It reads **0.8** bar
